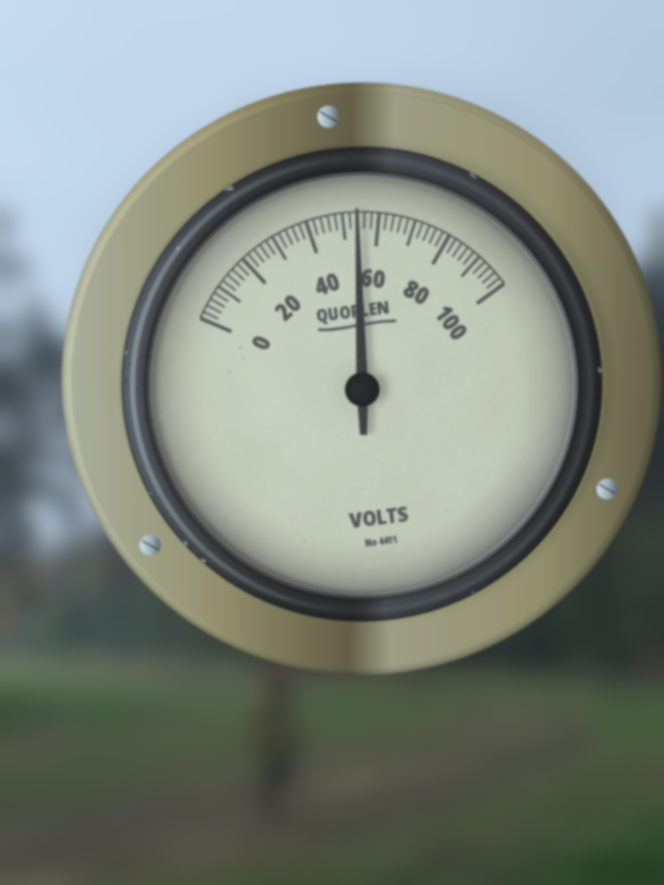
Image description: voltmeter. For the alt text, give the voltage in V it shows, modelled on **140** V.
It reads **54** V
